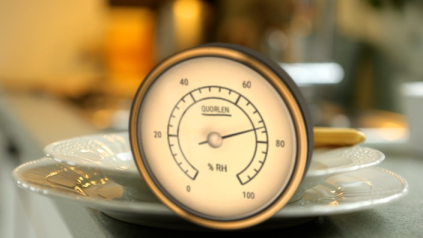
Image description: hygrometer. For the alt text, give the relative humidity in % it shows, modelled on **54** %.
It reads **74** %
